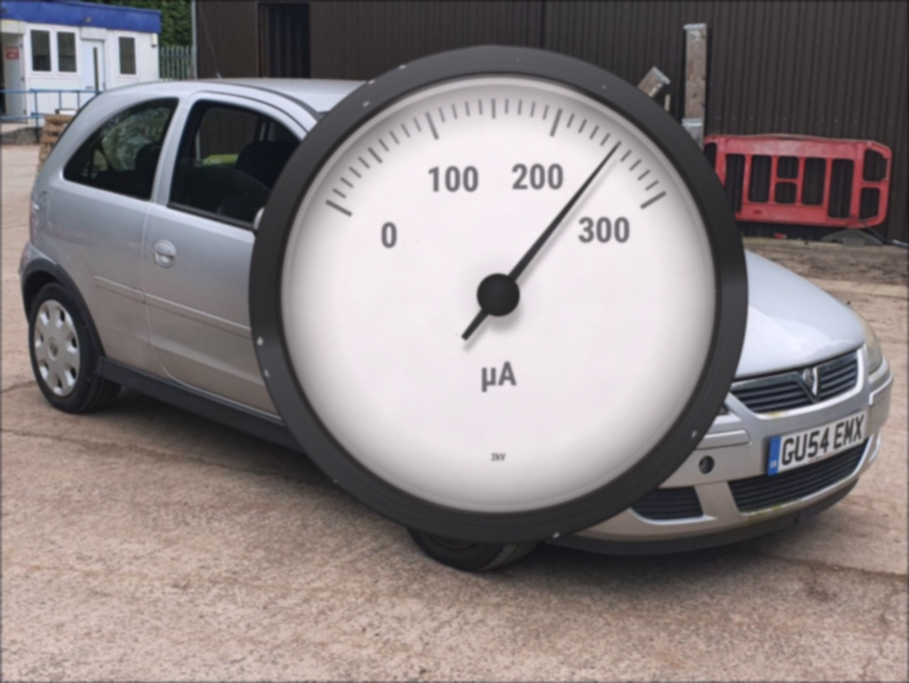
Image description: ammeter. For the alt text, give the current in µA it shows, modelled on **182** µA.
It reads **250** µA
